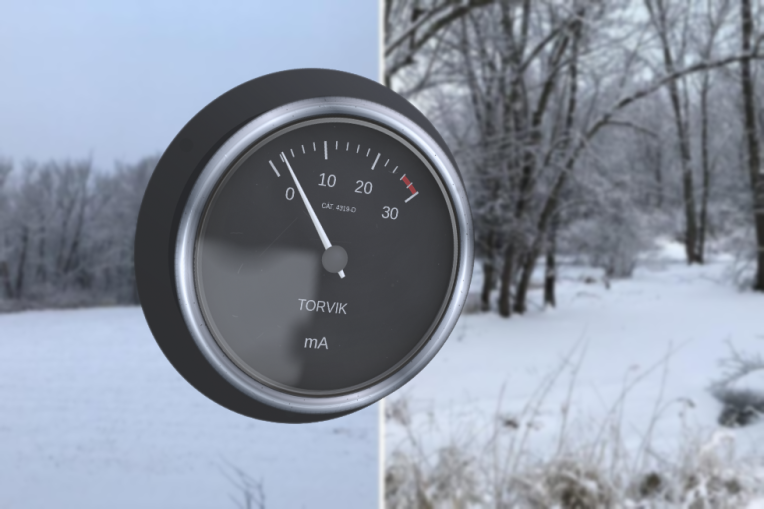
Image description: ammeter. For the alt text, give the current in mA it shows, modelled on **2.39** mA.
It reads **2** mA
